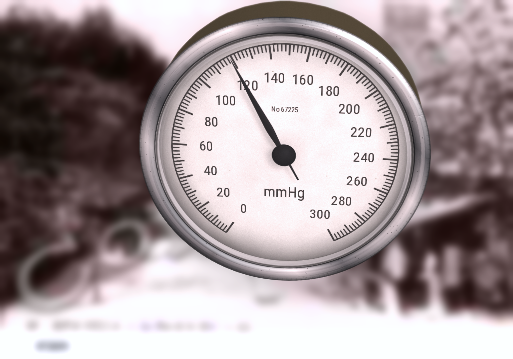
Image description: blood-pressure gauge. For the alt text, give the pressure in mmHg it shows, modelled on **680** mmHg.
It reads **120** mmHg
